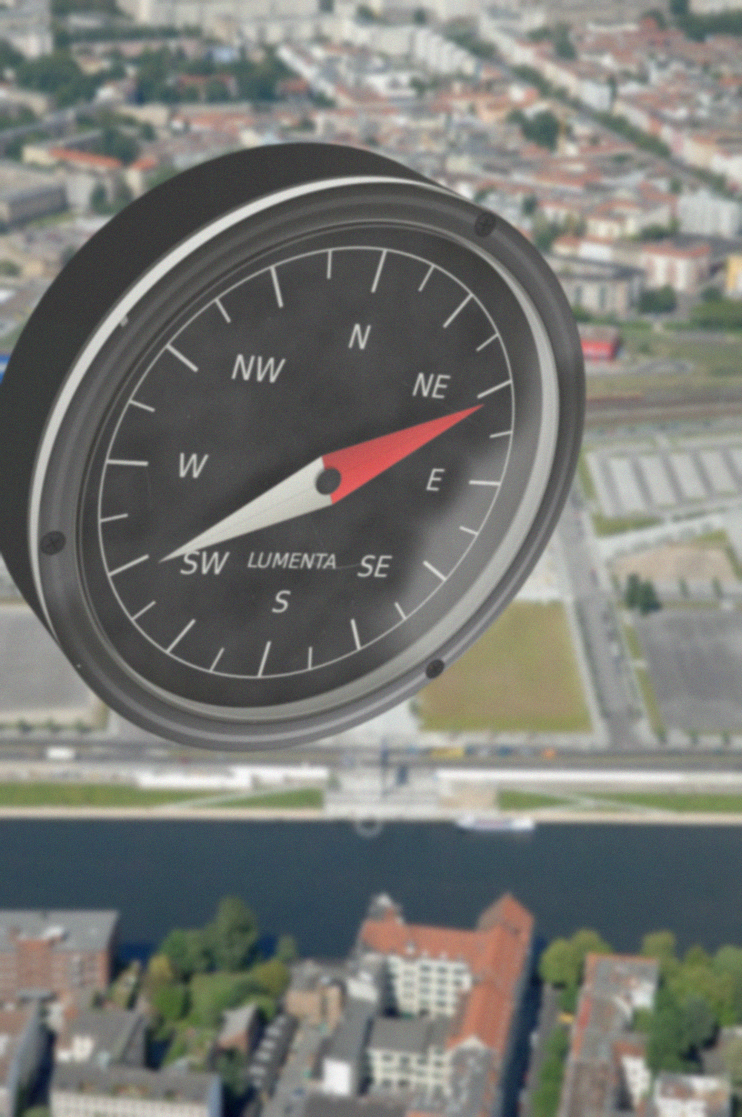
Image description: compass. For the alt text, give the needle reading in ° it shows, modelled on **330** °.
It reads **60** °
